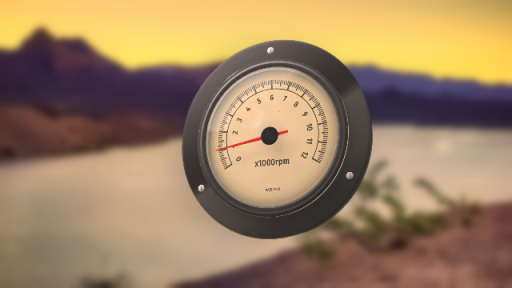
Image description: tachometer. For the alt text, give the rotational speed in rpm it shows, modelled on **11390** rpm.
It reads **1000** rpm
